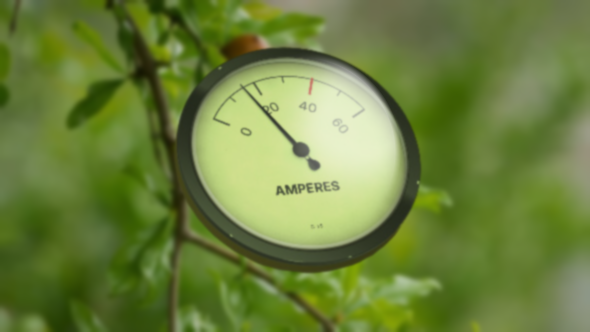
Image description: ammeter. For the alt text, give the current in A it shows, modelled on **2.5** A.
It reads **15** A
